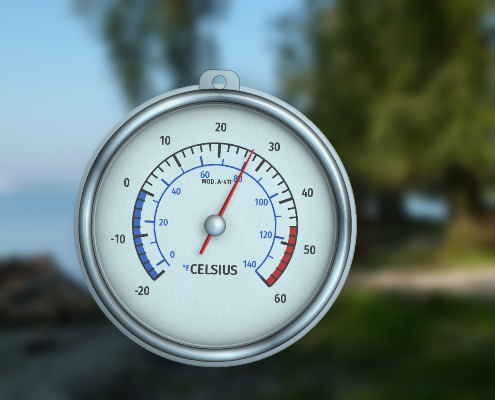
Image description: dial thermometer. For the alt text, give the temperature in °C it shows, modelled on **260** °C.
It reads **27** °C
